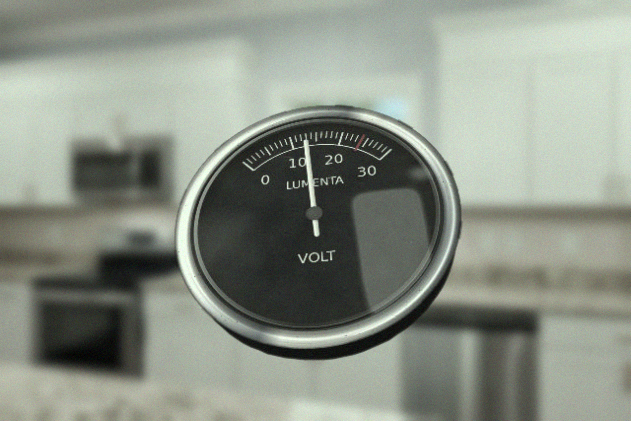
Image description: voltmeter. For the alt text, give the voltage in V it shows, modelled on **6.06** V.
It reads **13** V
